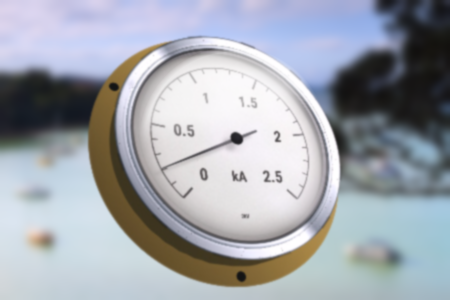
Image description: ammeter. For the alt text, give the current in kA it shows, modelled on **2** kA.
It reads **0.2** kA
